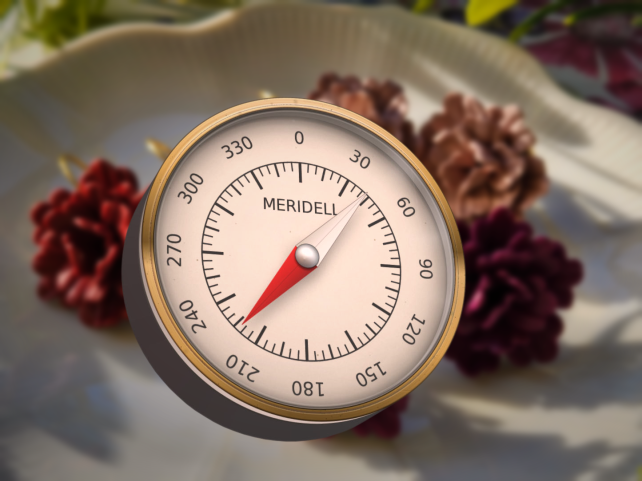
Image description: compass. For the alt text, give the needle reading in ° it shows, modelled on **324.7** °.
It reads **222.5** °
